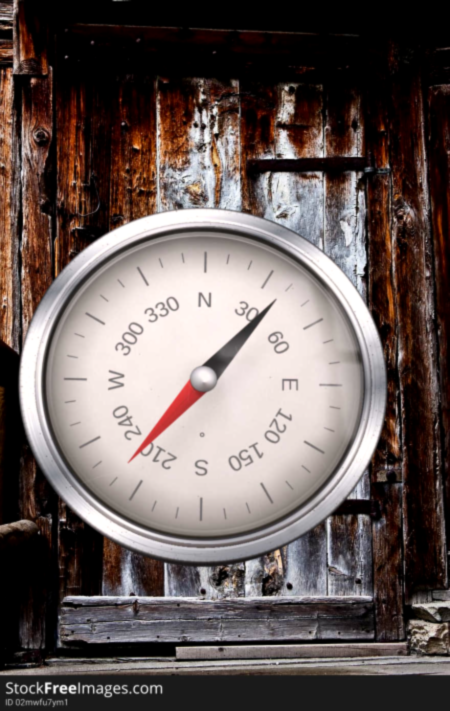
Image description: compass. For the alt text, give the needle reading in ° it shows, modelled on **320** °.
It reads **220** °
